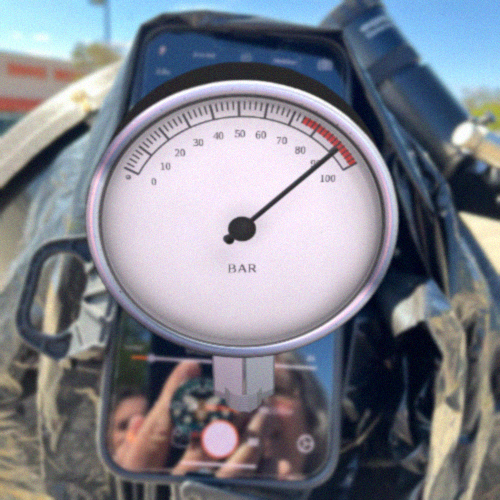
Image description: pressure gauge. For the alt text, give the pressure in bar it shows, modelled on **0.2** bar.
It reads **90** bar
